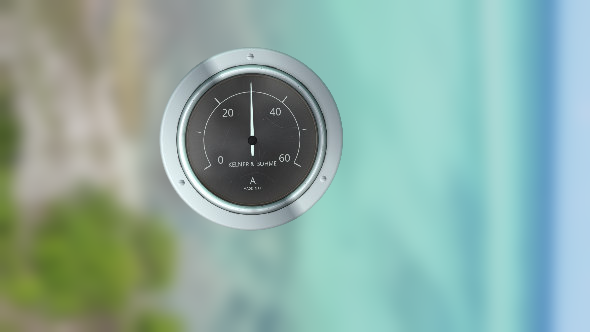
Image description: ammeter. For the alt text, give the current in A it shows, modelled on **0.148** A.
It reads **30** A
